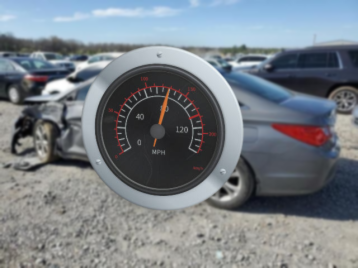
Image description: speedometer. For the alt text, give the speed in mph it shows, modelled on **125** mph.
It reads **80** mph
